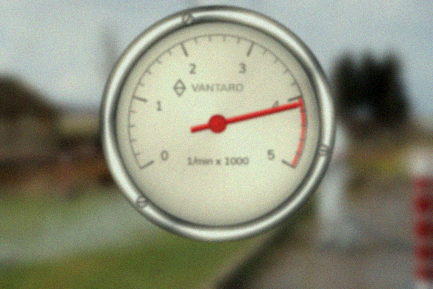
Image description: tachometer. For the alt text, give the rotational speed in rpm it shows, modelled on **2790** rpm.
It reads **4100** rpm
